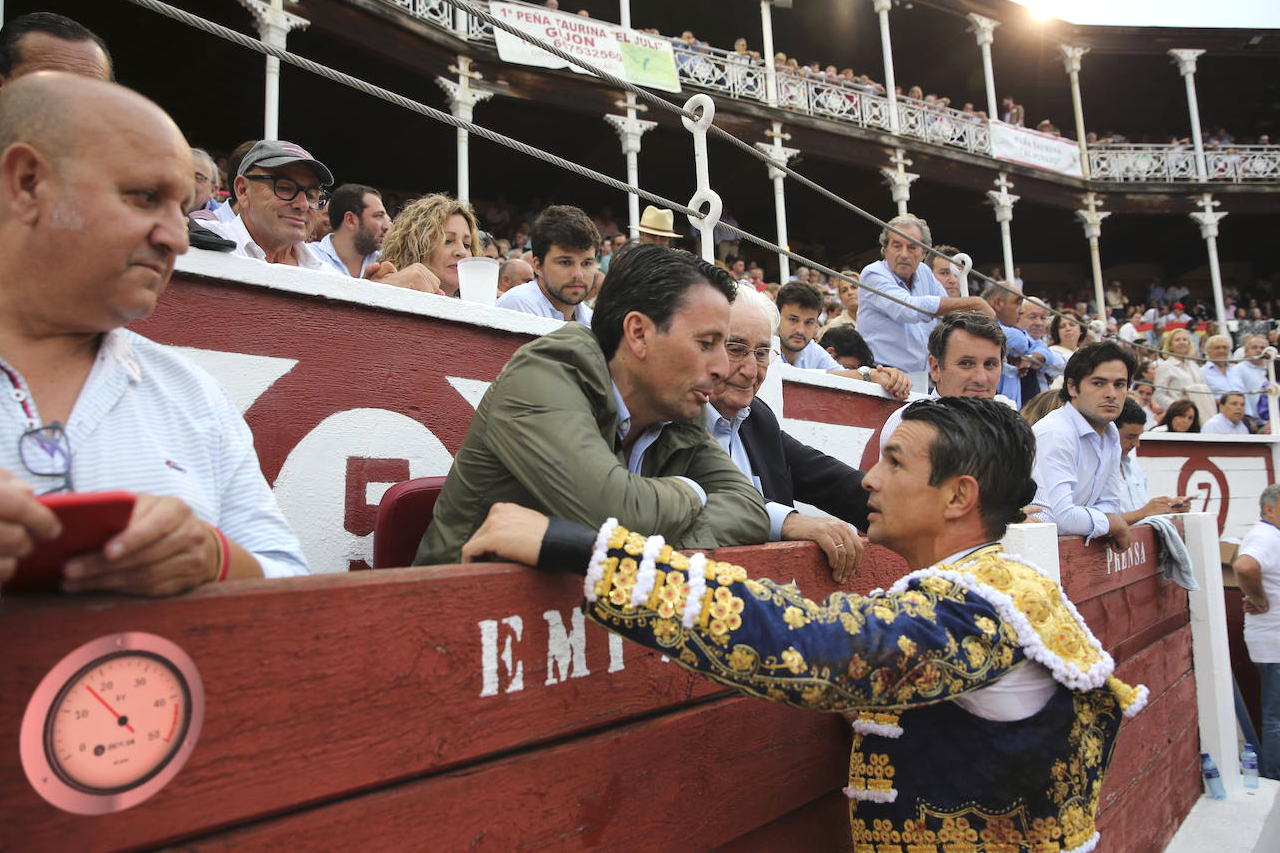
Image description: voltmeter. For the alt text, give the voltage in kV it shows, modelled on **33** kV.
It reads **16** kV
